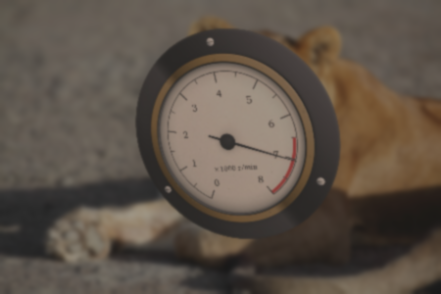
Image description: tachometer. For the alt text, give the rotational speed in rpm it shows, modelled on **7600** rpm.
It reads **7000** rpm
